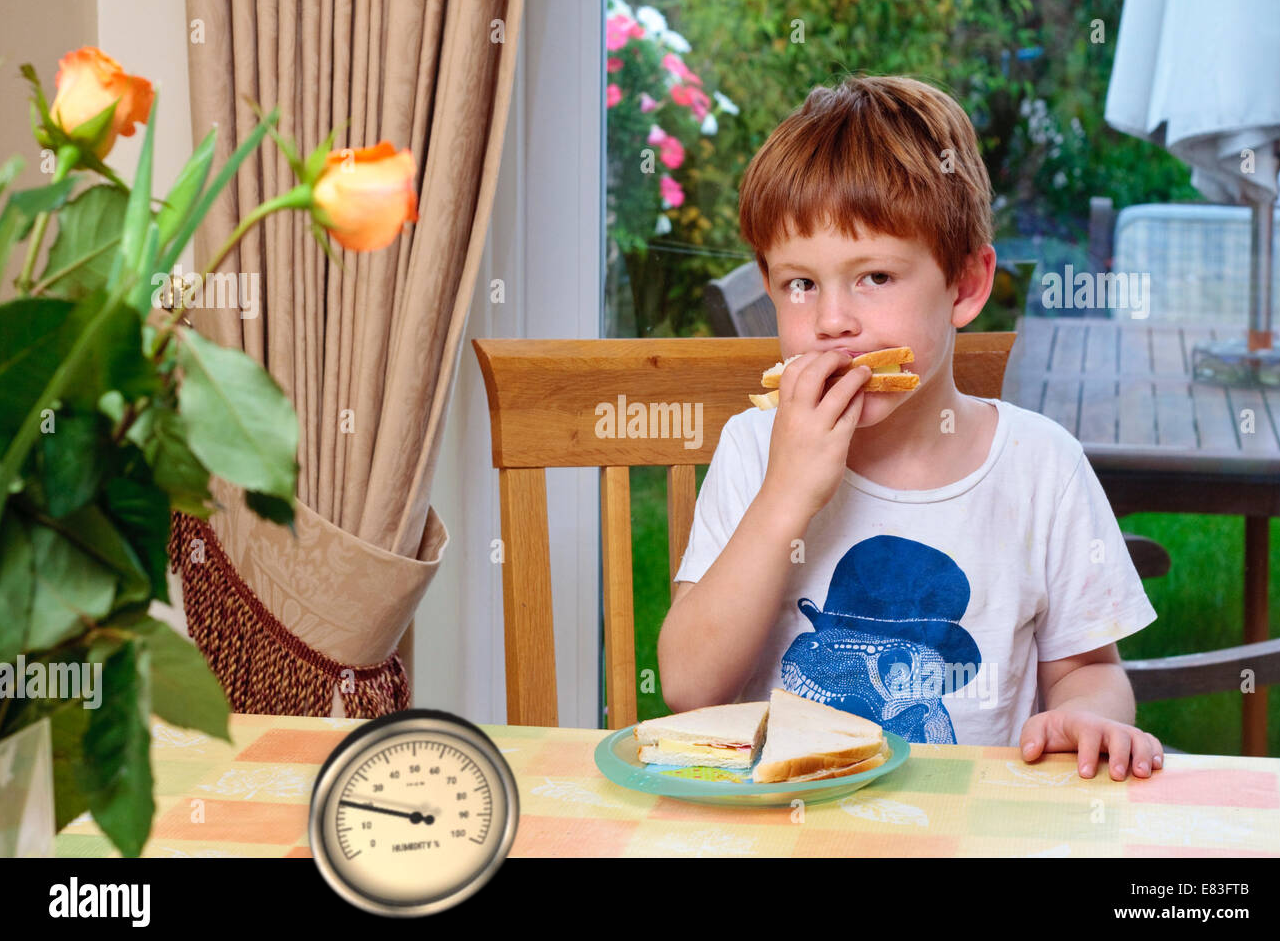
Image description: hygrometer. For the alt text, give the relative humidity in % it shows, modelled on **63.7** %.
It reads **20** %
